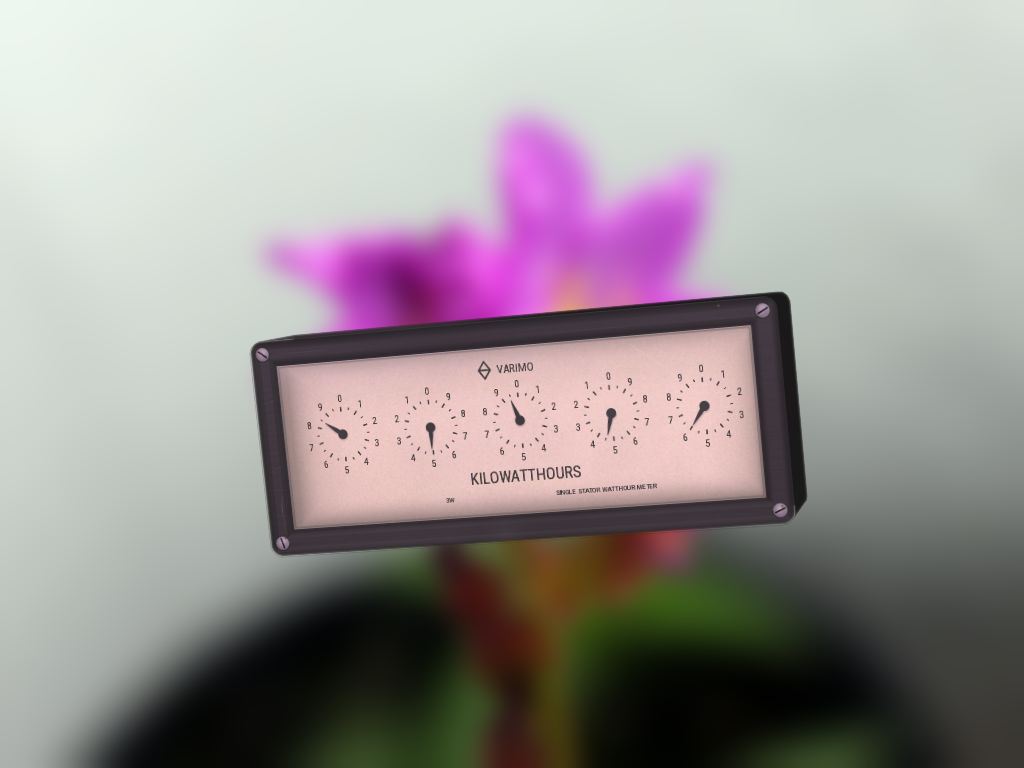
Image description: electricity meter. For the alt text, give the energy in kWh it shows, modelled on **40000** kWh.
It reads **84946** kWh
